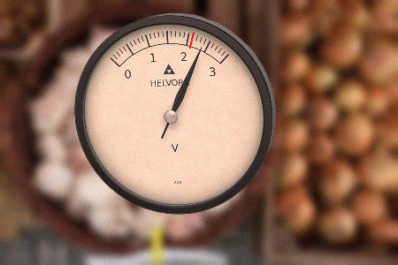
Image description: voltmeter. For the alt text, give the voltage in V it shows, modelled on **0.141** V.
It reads **2.4** V
